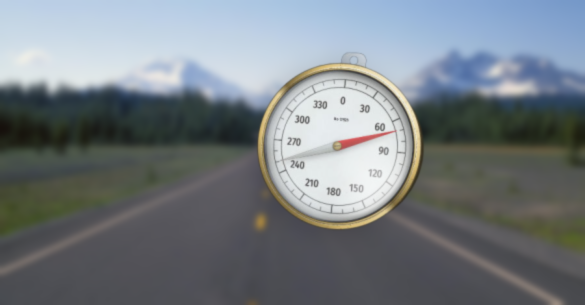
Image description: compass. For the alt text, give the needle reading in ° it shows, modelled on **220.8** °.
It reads **70** °
